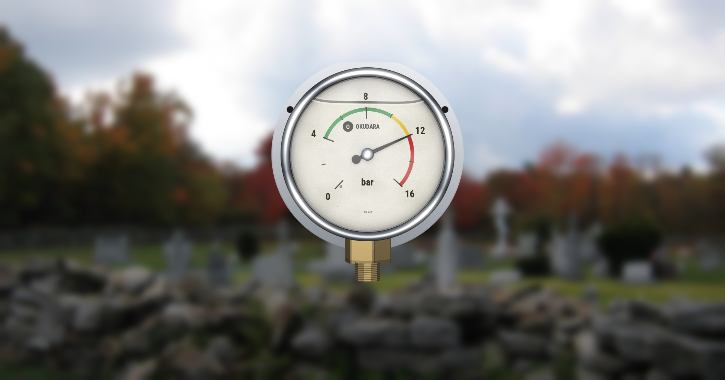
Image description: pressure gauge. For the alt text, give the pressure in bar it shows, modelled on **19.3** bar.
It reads **12** bar
